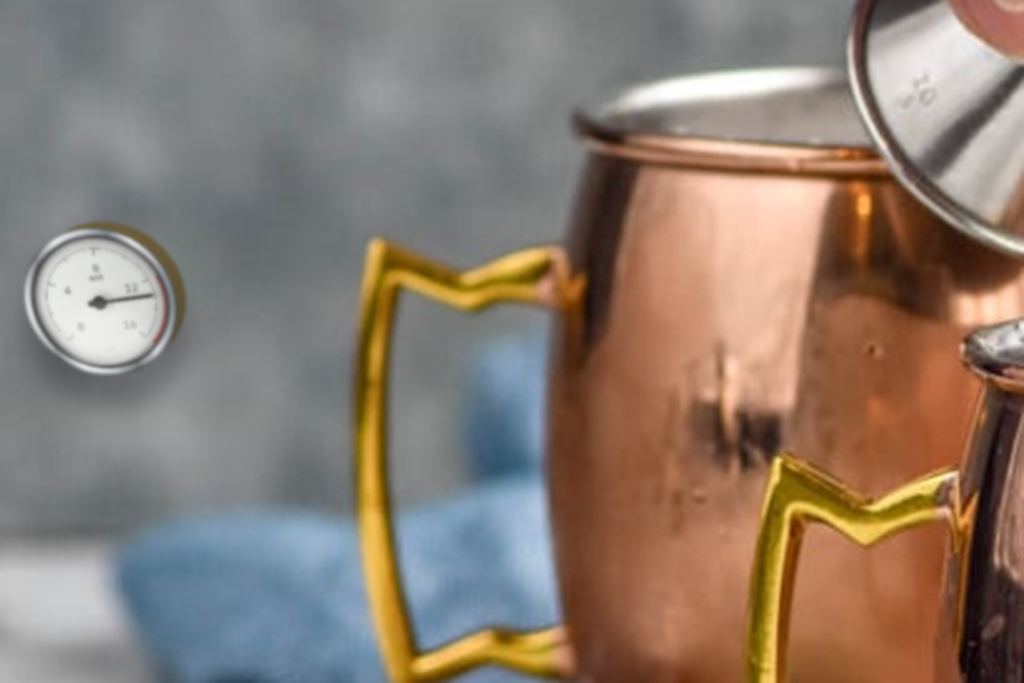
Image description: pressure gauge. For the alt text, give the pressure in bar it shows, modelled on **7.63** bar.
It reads **13** bar
